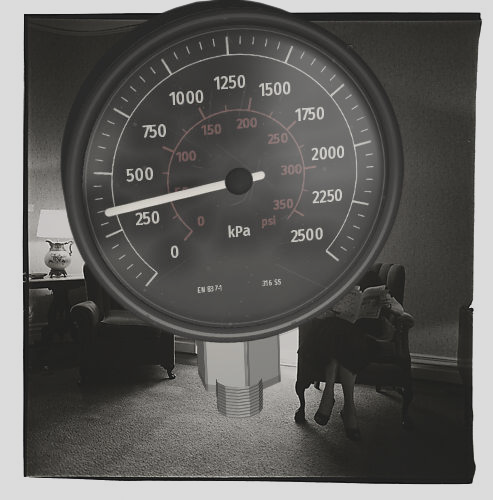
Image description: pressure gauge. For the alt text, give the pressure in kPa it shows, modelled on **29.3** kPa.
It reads **350** kPa
